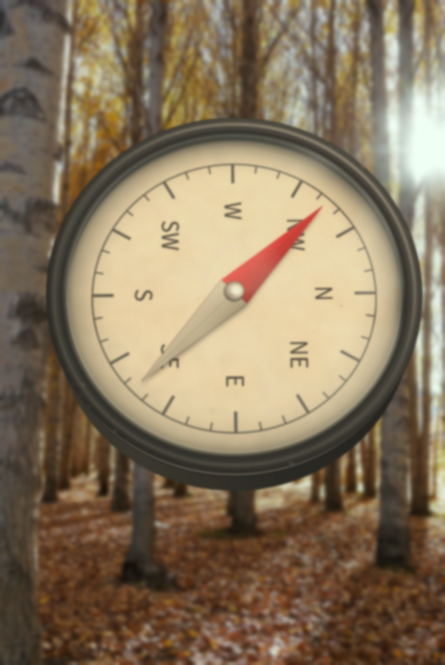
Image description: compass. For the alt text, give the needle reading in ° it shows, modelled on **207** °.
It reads **315** °
